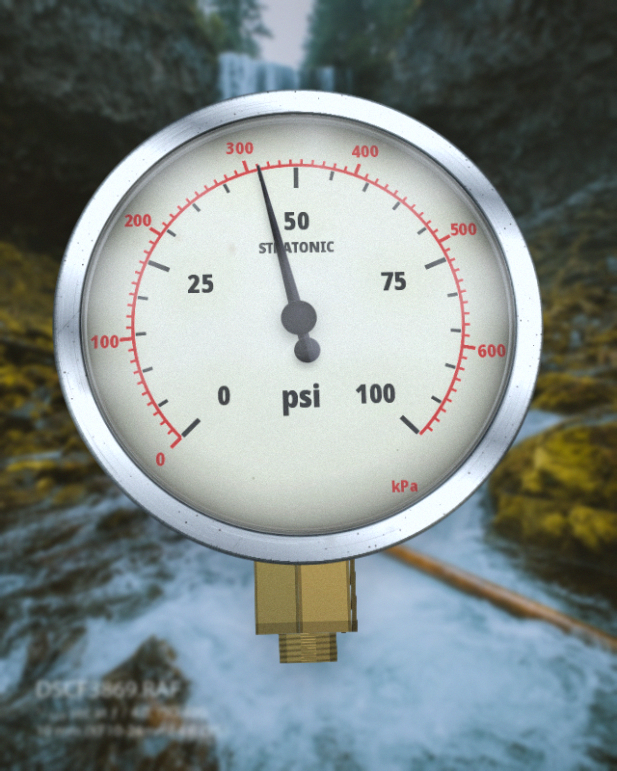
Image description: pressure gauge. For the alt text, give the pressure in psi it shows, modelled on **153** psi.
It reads **45** psi
